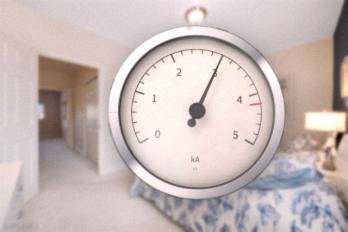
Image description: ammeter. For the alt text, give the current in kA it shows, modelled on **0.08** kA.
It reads **3** kA
